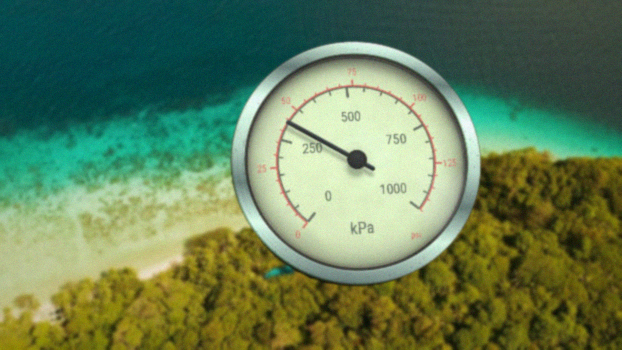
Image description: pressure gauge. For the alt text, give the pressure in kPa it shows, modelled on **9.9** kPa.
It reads **300** kPa
